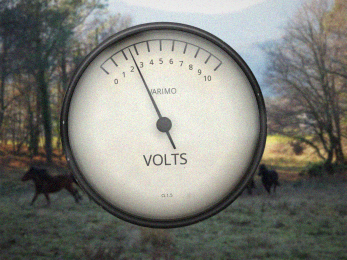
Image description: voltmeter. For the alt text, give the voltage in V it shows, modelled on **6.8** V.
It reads **2.5** V
